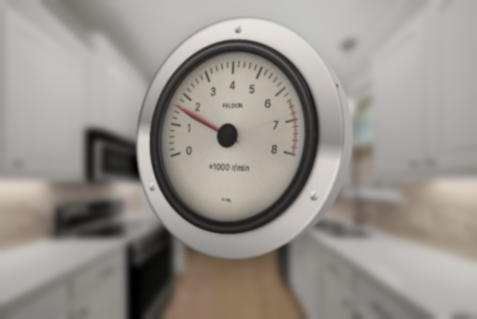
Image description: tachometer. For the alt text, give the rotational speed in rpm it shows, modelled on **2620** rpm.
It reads **1600** rpm
